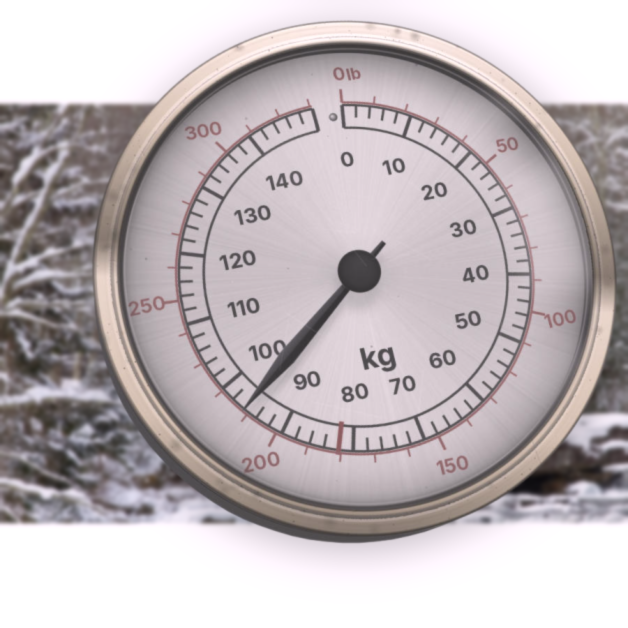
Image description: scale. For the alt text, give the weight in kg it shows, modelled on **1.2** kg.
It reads **96** kg
